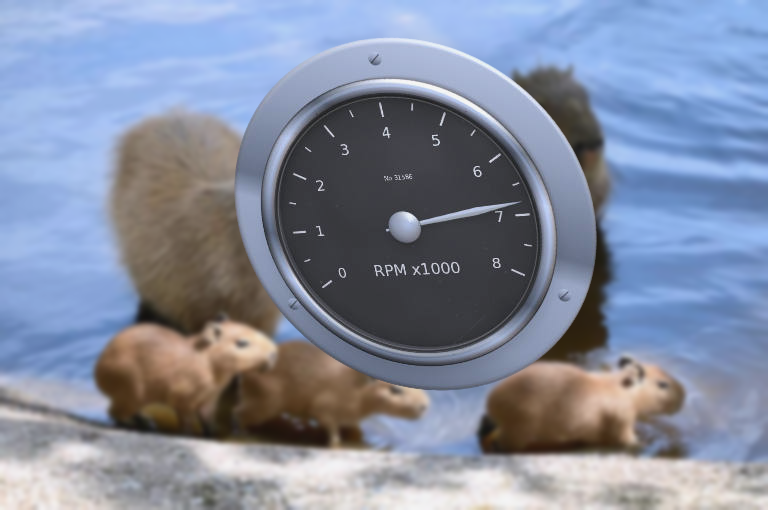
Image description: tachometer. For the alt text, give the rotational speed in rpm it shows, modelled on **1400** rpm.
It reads **6750** rpm
